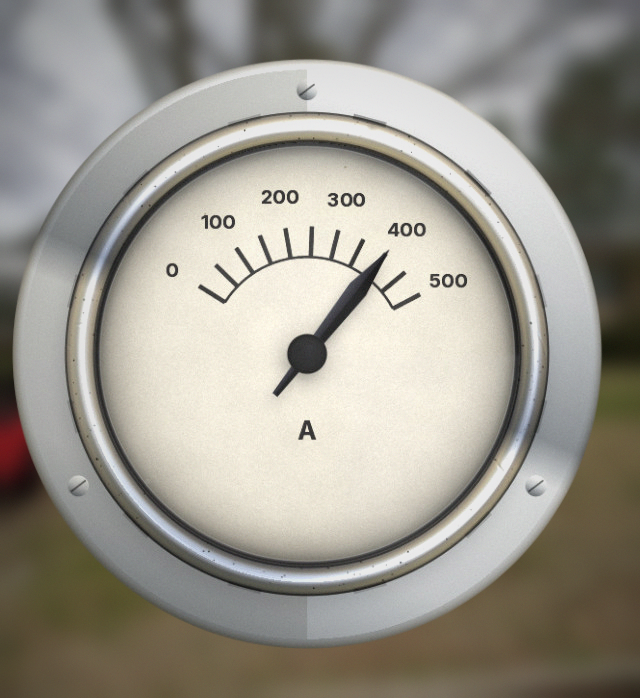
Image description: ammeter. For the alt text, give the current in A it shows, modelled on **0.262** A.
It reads **400** A
